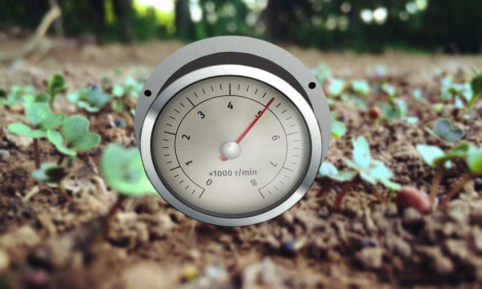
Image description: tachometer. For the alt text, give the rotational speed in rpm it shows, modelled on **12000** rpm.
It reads **5000** rpm
